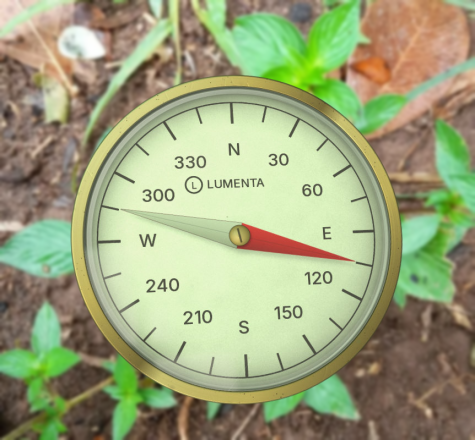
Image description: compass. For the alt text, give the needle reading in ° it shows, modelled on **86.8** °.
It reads **105** °
